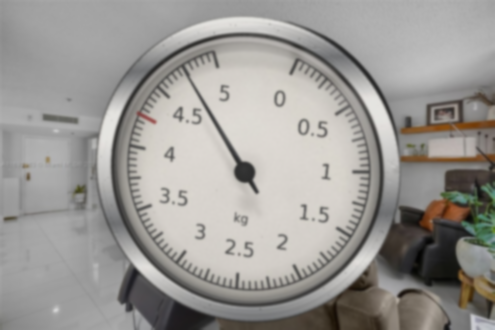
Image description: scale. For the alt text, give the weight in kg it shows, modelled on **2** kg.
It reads **4.75** kg
